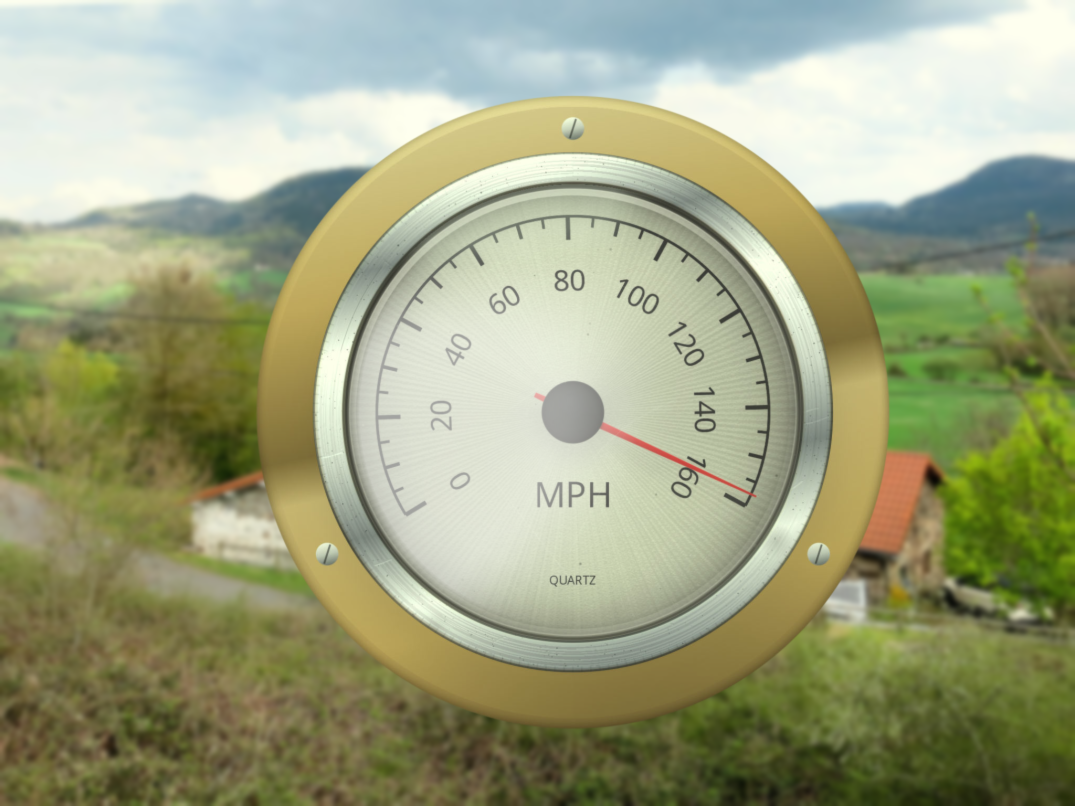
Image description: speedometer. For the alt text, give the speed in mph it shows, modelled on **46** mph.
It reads **157.5** mph
